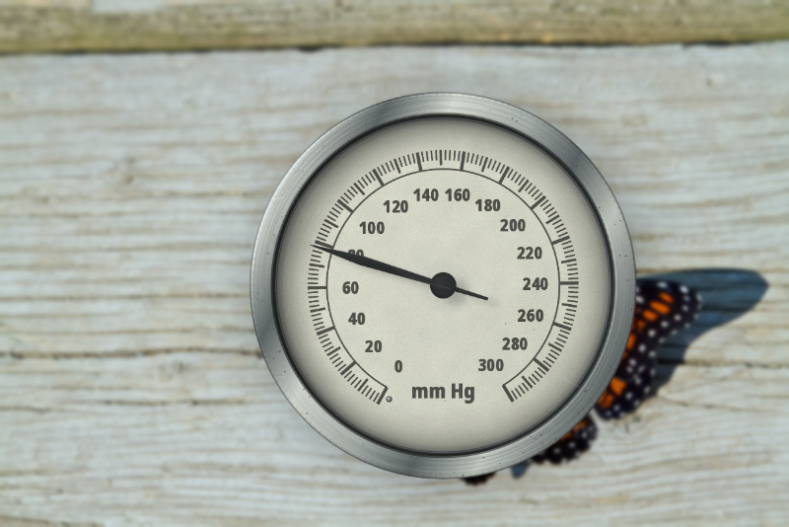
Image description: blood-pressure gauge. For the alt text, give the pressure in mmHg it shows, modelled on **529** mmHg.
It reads **78** mmHg
